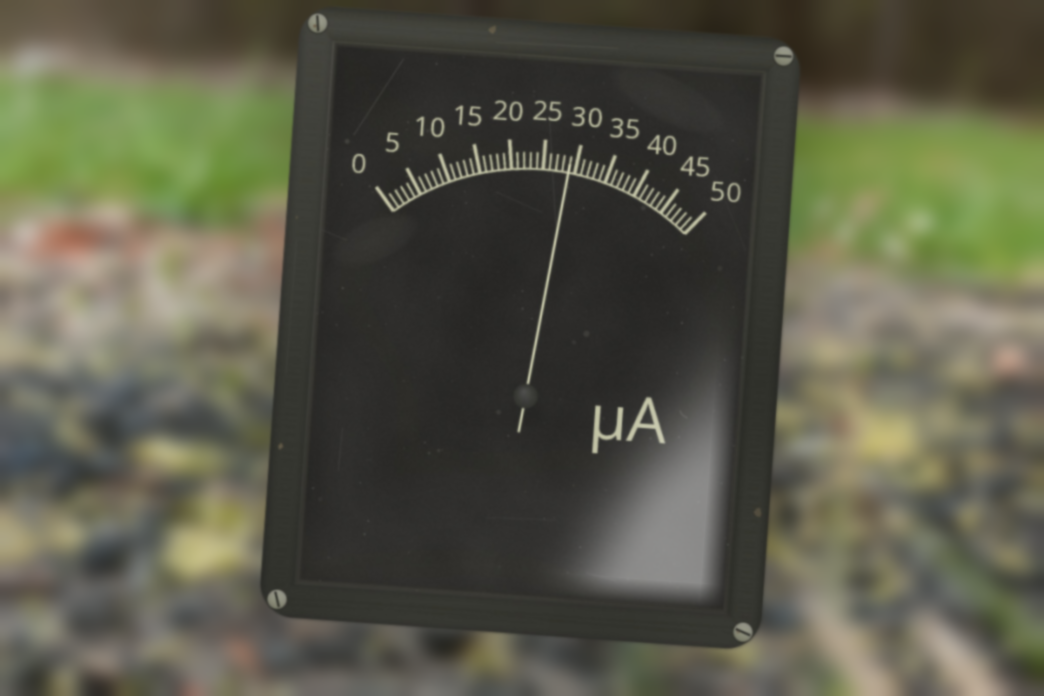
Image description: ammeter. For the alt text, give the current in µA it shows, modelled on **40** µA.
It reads **29** µA
